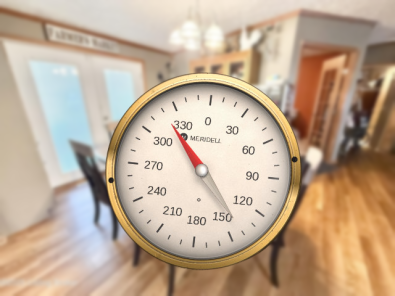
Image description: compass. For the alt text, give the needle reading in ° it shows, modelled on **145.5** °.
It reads **320** °
